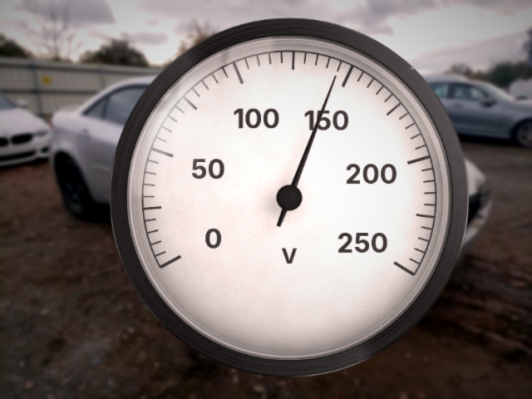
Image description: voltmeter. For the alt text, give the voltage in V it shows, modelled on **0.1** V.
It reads **145** V
